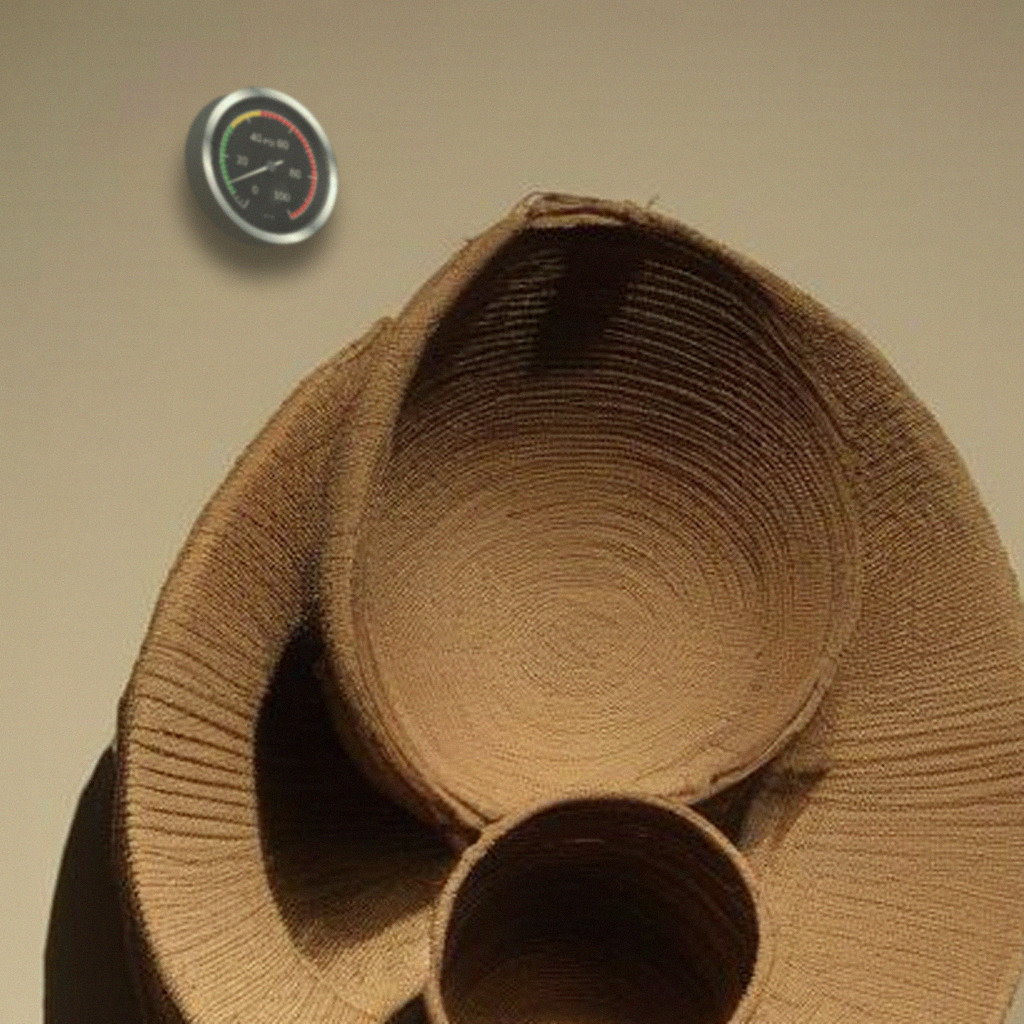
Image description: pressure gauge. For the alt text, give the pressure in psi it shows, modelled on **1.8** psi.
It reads **10** psi
